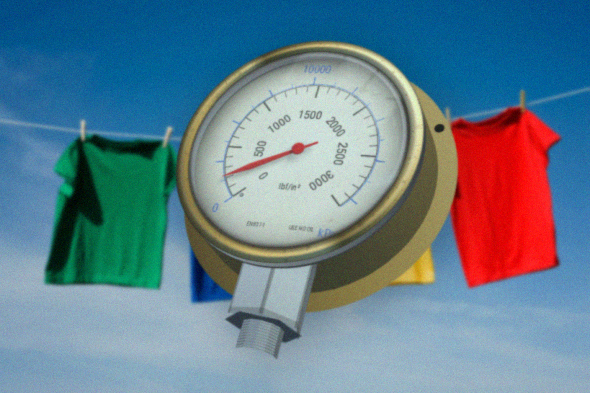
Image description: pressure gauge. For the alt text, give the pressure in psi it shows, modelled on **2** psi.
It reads **200** psi
